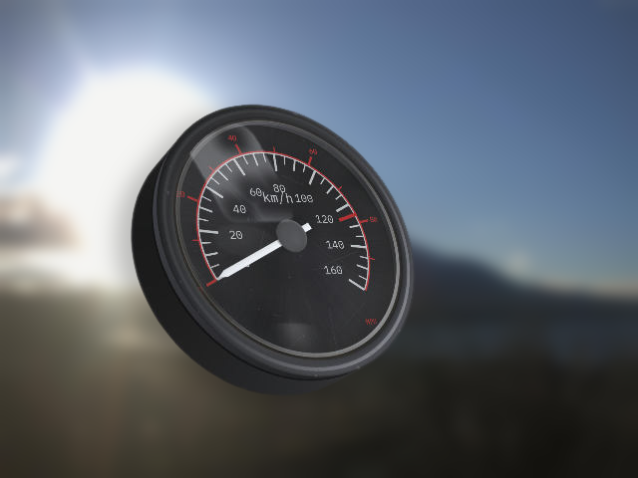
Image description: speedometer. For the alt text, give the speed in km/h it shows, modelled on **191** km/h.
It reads **0** km/h
